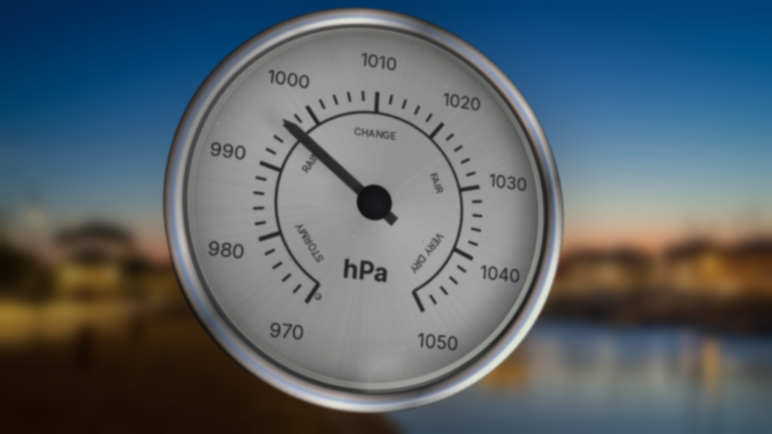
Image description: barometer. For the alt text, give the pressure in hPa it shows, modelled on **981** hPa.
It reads **996** hPa
